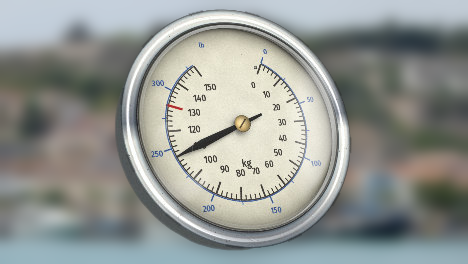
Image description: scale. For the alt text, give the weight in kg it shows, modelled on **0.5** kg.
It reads **110** kg
